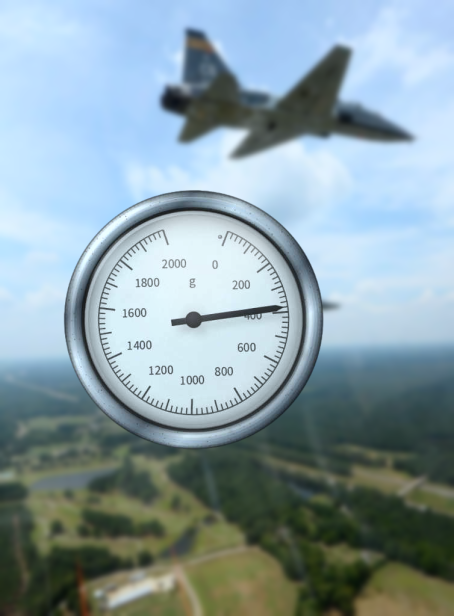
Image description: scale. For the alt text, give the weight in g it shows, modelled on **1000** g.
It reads **380** g
